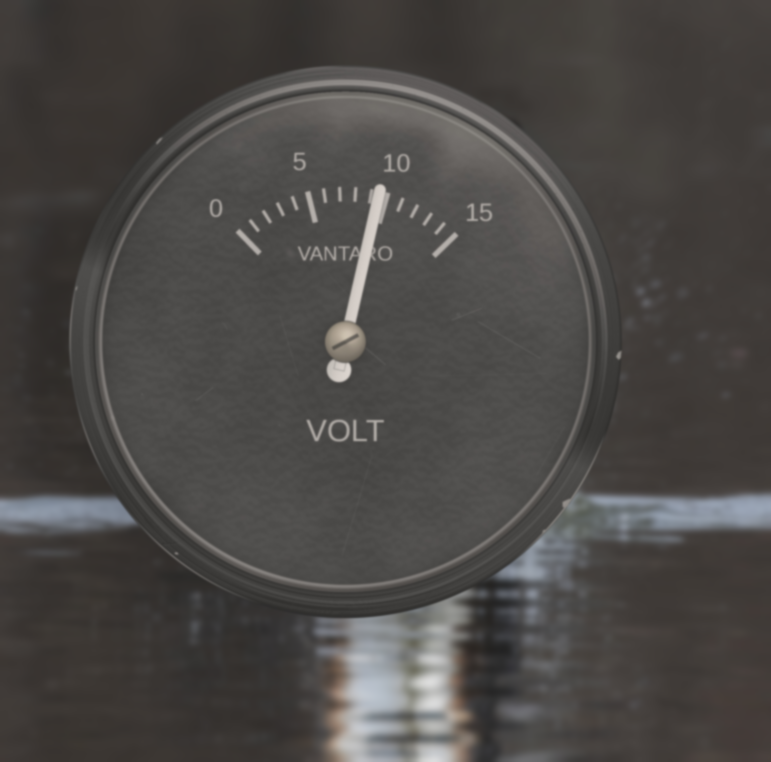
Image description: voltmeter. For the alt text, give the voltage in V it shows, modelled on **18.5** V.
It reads **9.5** V
